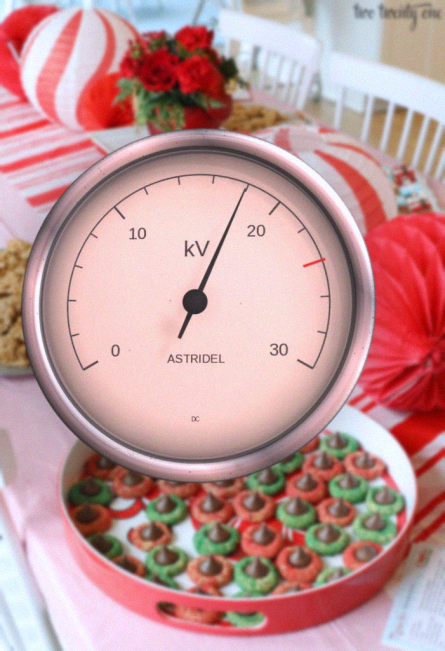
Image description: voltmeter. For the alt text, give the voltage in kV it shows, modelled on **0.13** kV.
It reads **18** kV
